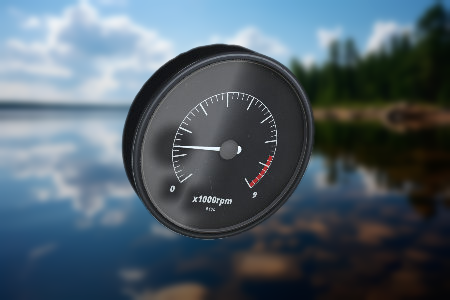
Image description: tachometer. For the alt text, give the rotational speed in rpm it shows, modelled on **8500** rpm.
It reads **1400** rpm
